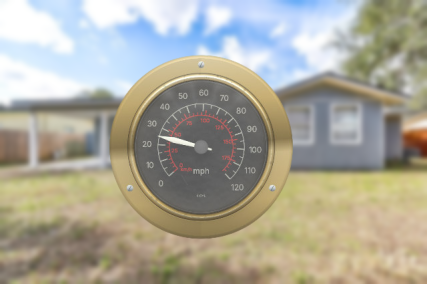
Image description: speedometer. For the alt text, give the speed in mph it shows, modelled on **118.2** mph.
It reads **25** mph
